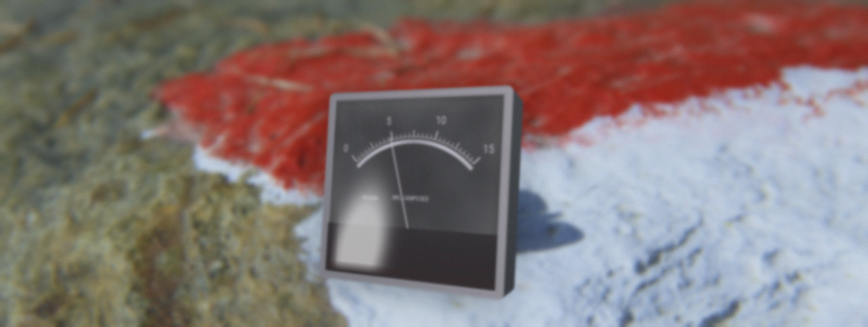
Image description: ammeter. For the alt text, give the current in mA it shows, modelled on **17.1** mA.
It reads **5** mA
